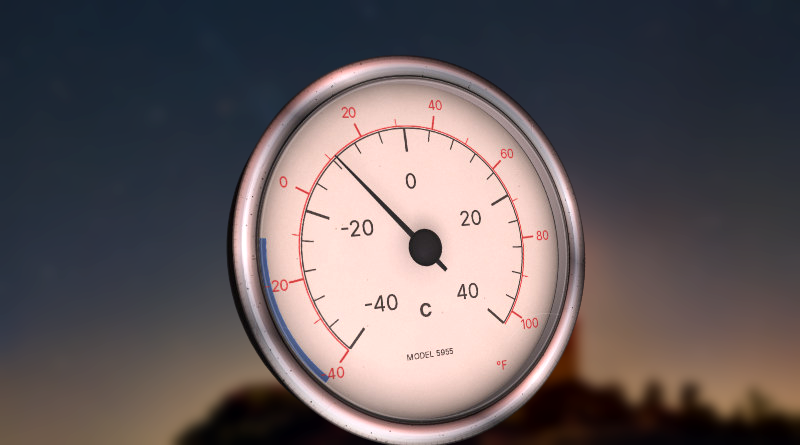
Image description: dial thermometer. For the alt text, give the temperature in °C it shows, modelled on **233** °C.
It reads **-12** °C
